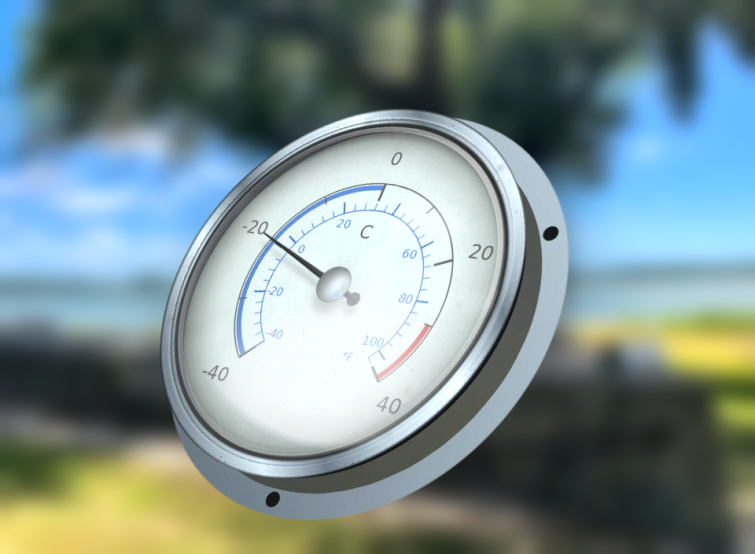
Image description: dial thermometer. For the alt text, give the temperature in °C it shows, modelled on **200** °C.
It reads **-20** °C
